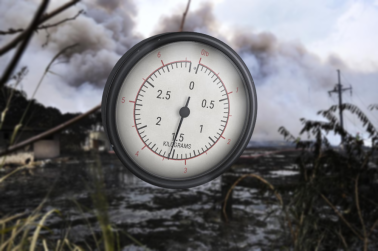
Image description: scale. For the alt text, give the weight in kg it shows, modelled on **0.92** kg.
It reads **1.55** kg
